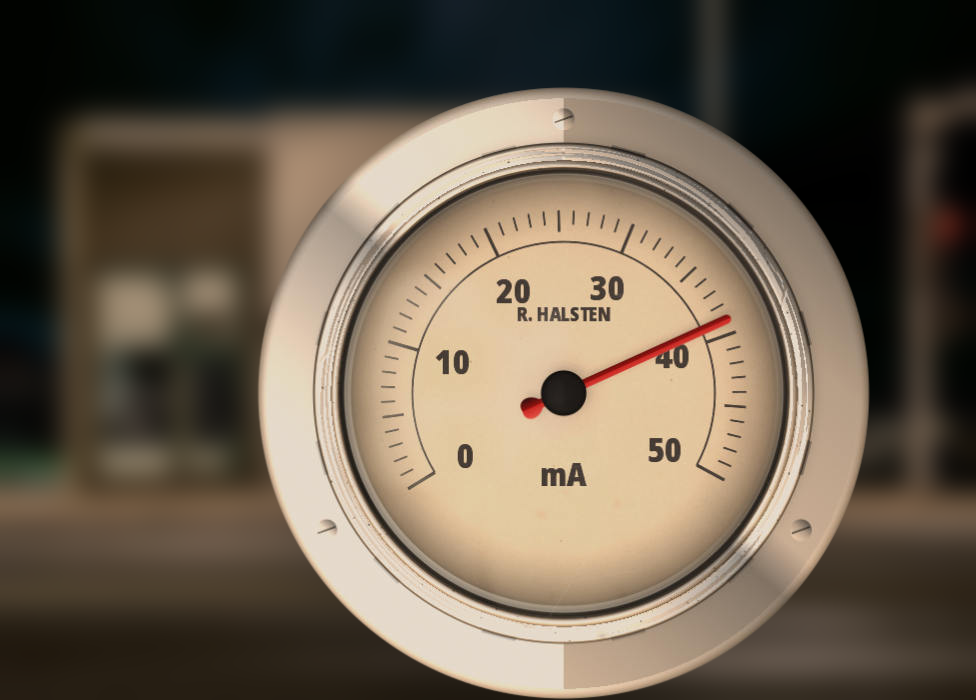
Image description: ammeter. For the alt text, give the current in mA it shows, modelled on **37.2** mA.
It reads **39** mA
